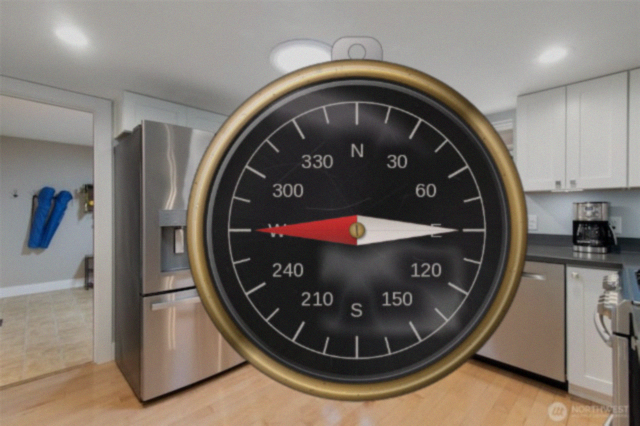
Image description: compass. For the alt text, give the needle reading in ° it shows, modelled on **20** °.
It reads **270** °
